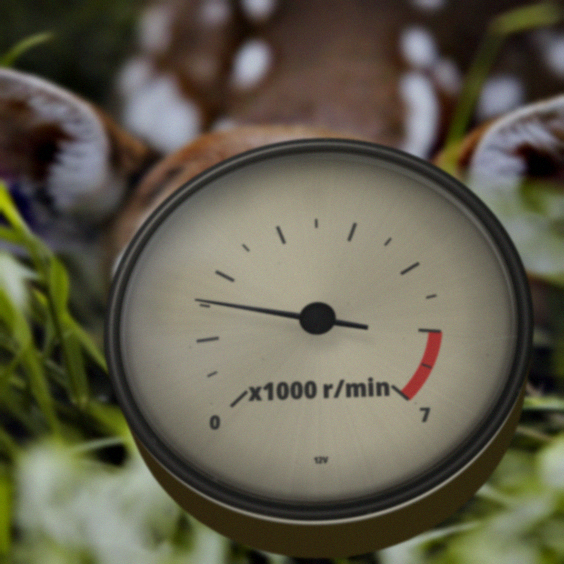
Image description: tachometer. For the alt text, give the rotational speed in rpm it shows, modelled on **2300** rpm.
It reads **1500** rpm
